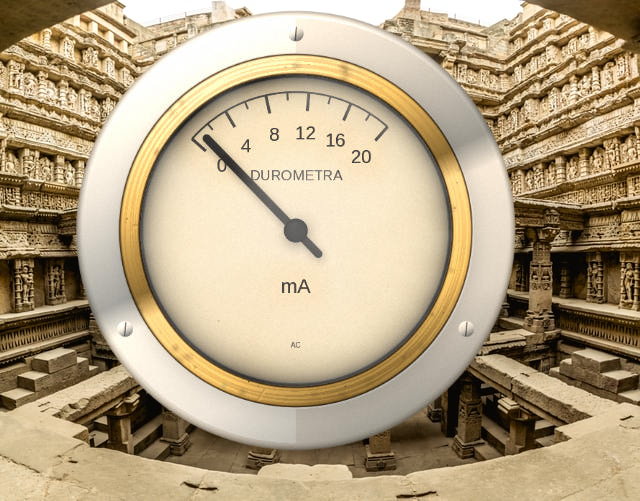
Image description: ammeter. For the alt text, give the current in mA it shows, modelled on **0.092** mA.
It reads **1** mA
